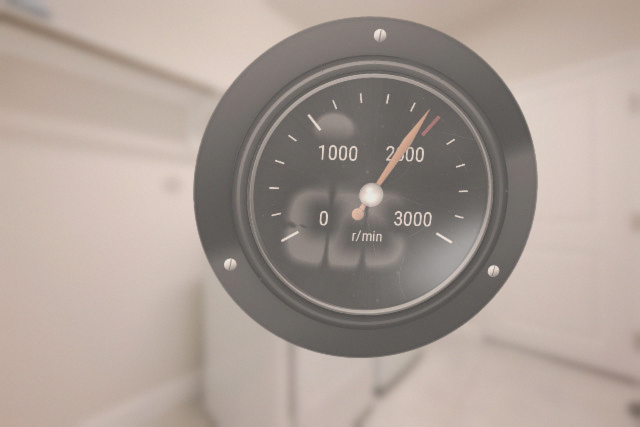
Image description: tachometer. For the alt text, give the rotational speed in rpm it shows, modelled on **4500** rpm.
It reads **1900** rpm
